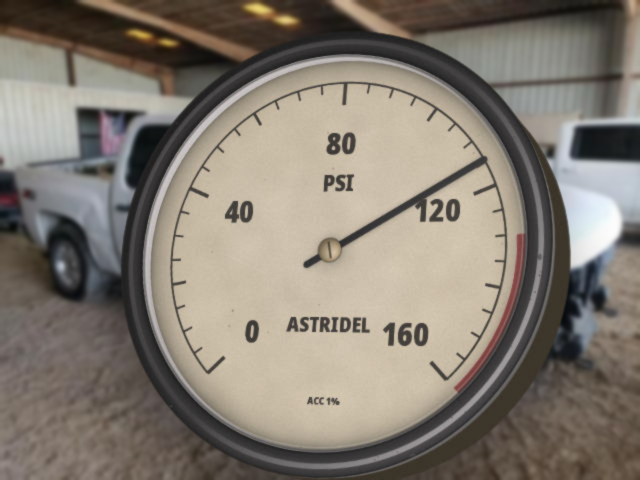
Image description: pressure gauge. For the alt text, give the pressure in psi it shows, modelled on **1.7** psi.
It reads **115** psi
